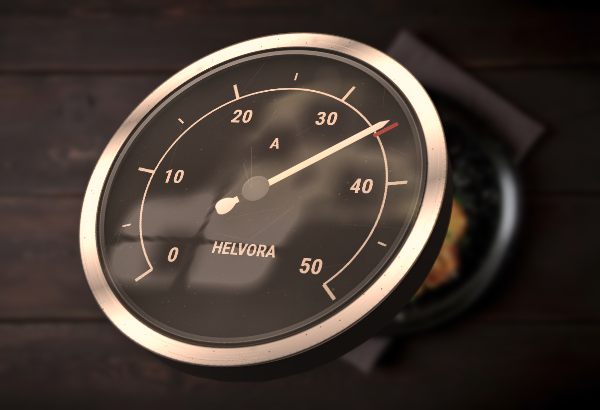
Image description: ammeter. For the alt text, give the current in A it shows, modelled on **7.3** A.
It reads **35** A
